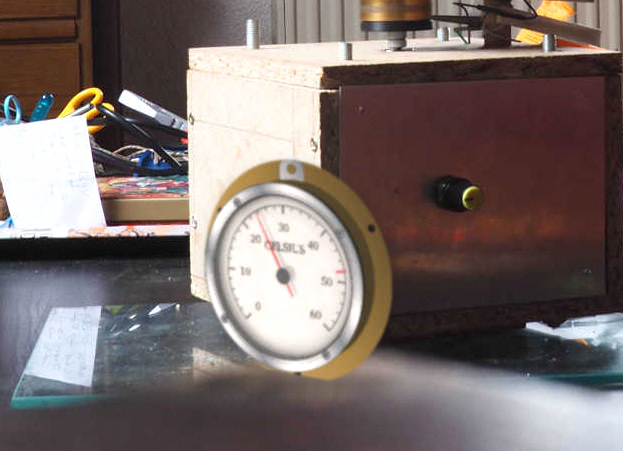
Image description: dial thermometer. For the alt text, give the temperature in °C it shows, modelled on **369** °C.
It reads **24** °C
